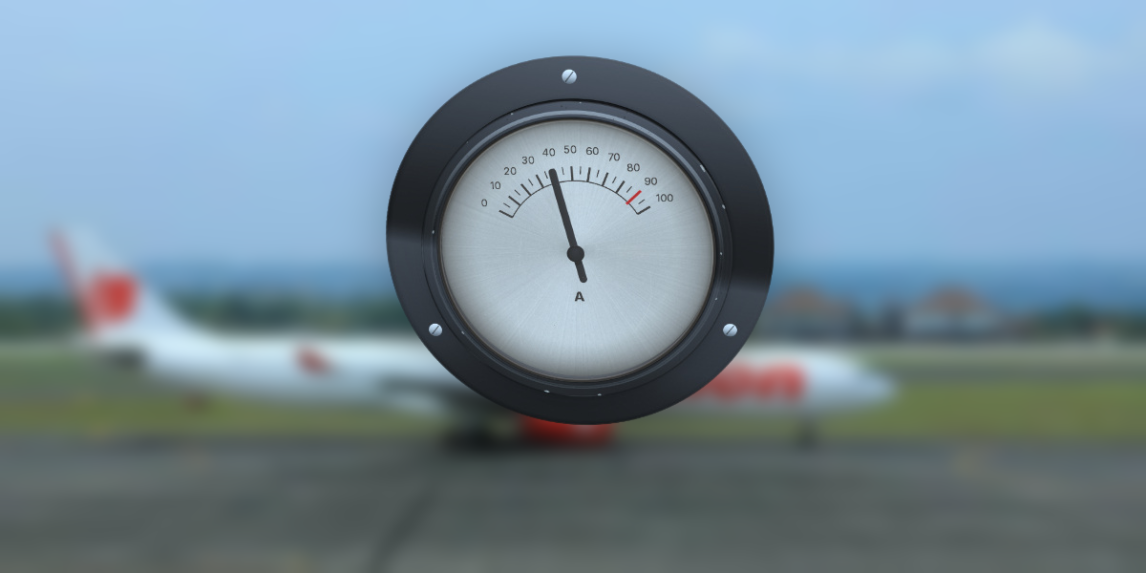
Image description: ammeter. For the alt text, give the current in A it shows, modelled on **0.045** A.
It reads **40** A
